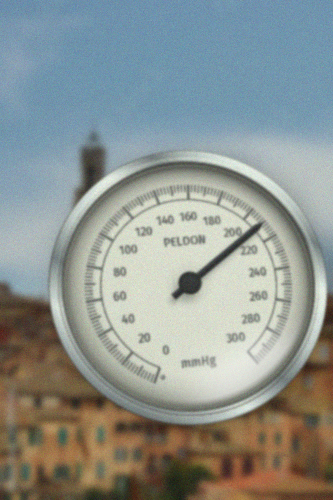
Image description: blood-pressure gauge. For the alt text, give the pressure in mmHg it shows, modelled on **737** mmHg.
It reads **210** mmHg
